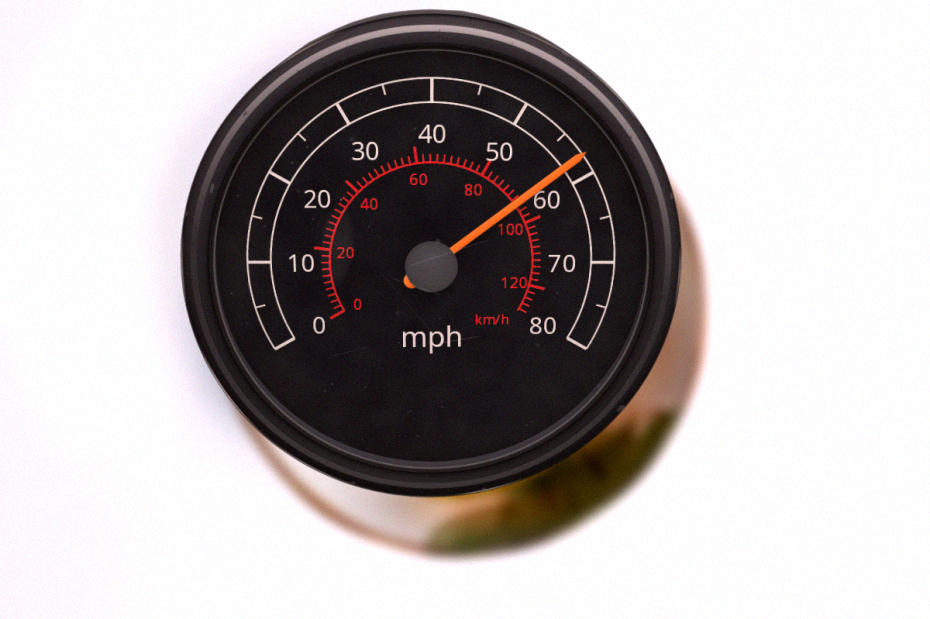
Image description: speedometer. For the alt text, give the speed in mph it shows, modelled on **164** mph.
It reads **57.5** mph
